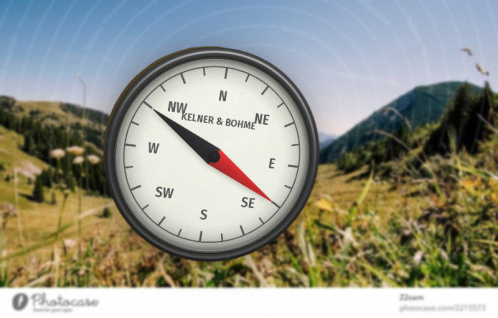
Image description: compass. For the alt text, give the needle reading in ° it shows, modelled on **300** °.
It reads **120** °
